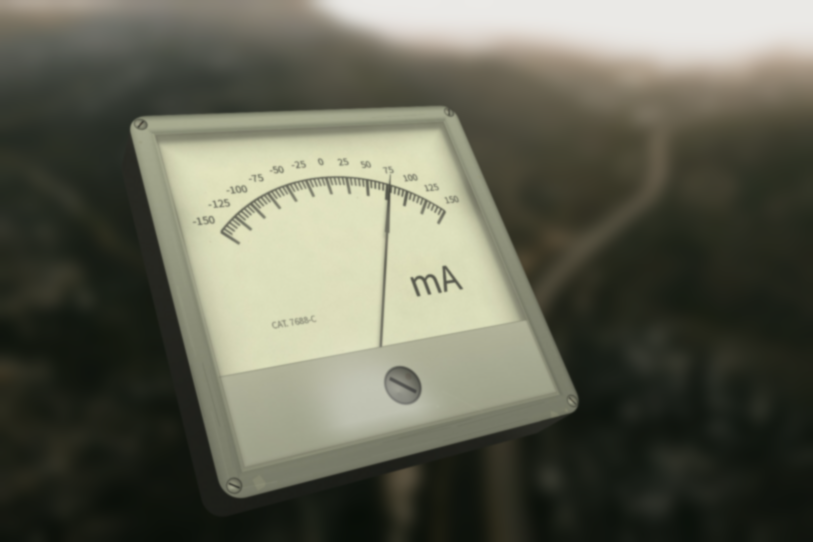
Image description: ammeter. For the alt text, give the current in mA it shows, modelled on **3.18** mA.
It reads **75** mA
